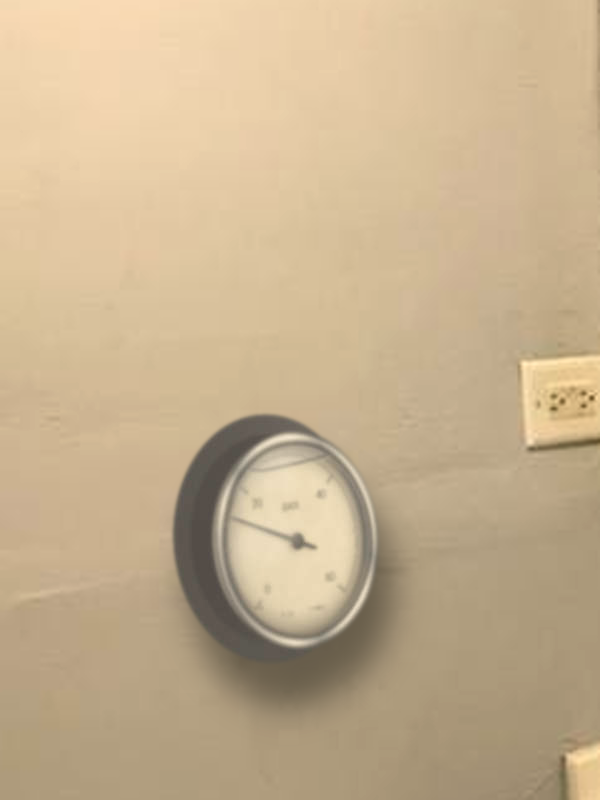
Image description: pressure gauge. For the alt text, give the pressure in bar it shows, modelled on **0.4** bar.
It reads **15** bar
